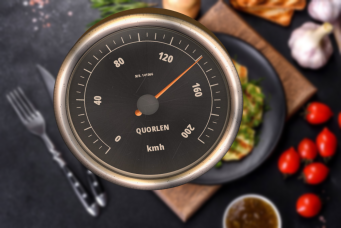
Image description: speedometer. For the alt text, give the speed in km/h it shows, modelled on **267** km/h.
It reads **140** km/h
